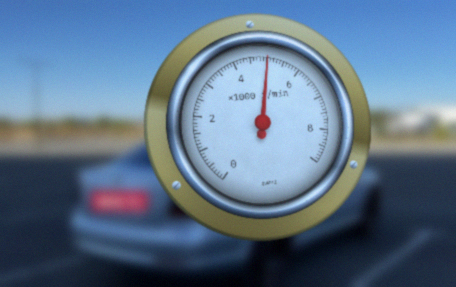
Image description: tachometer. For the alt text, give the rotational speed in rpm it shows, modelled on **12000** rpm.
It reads **5000** rpm
